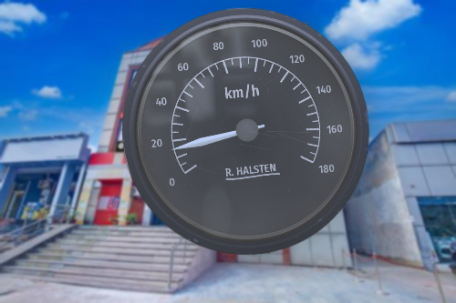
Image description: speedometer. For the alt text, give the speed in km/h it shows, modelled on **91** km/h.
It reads **15** km/h
